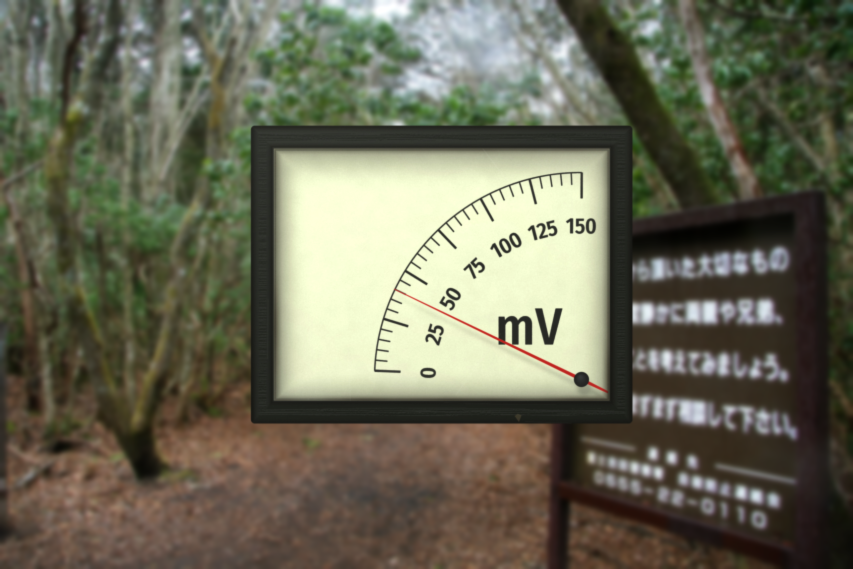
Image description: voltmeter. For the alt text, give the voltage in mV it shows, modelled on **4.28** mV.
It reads **40** mV
